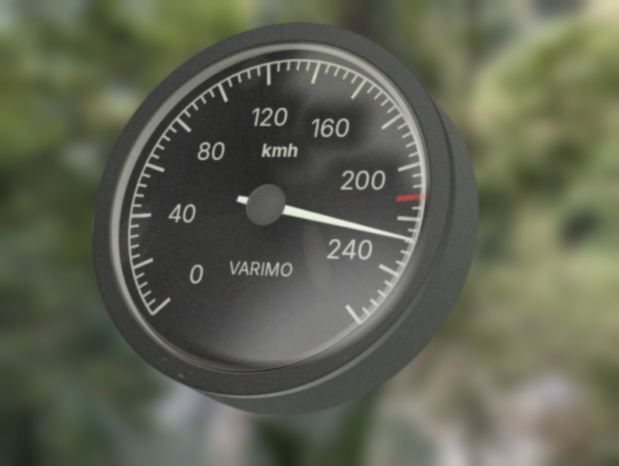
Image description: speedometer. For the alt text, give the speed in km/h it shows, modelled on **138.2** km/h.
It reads **228** km/h
